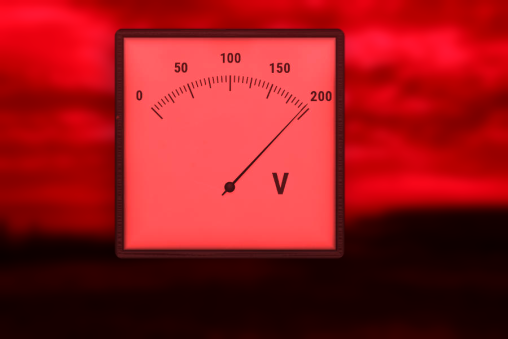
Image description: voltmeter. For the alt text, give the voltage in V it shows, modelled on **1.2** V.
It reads **195** V
